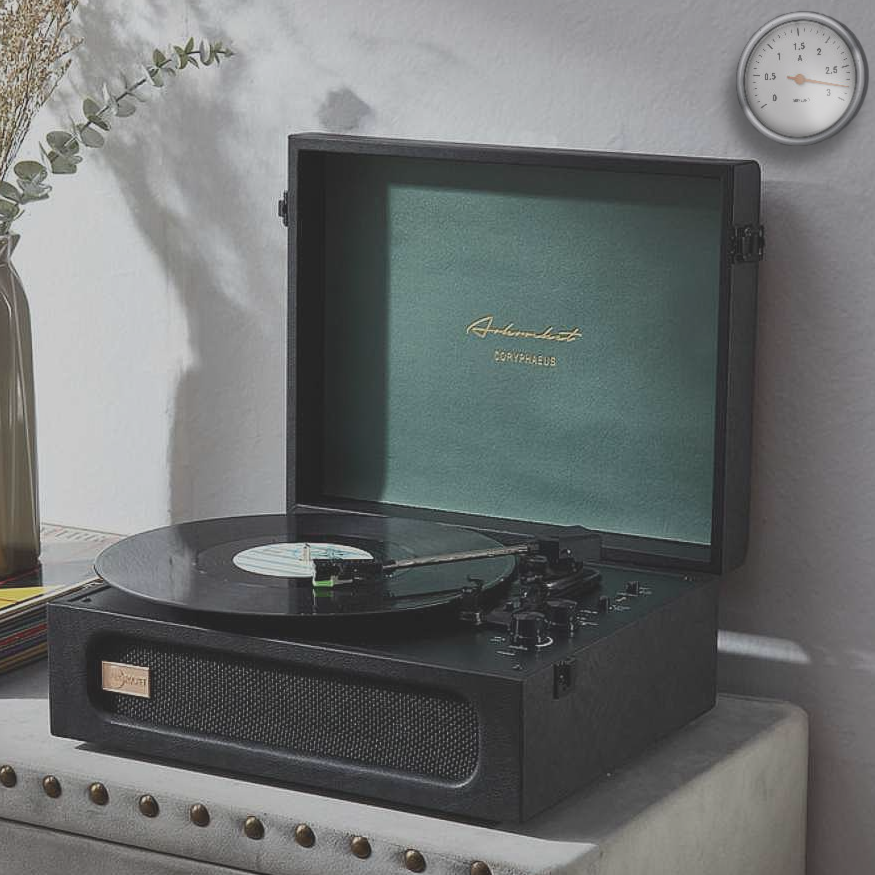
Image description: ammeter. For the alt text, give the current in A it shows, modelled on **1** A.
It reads **2.8** A
